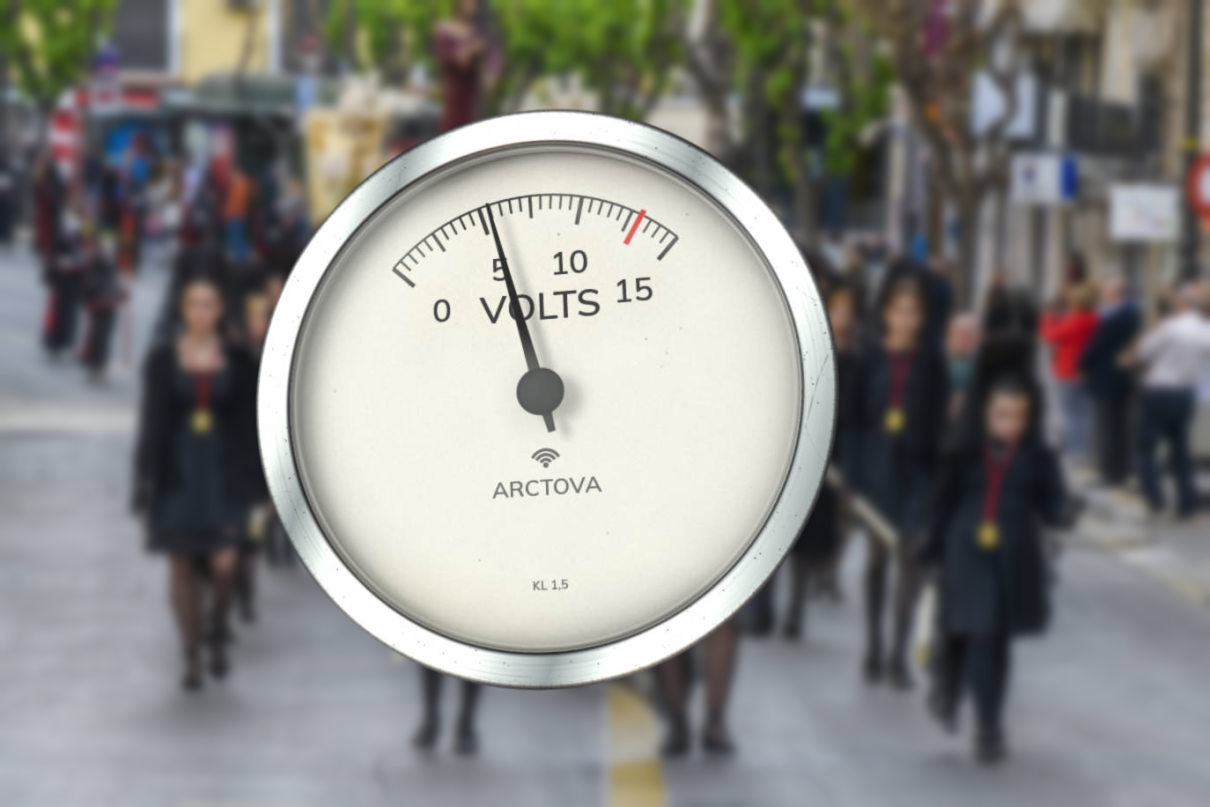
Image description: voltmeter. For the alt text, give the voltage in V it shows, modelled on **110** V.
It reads **5.5** V
